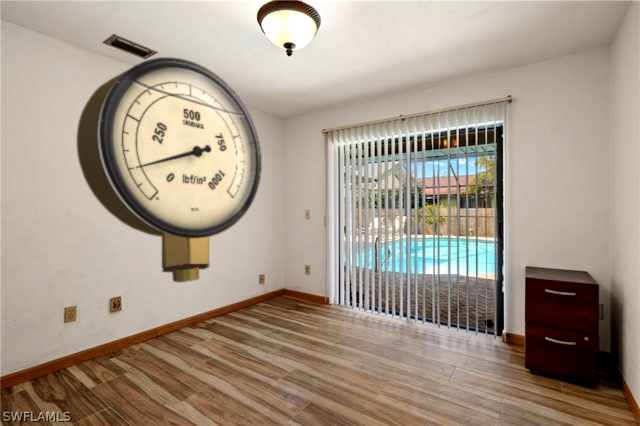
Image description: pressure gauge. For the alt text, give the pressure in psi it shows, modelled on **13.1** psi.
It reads **100** psi
